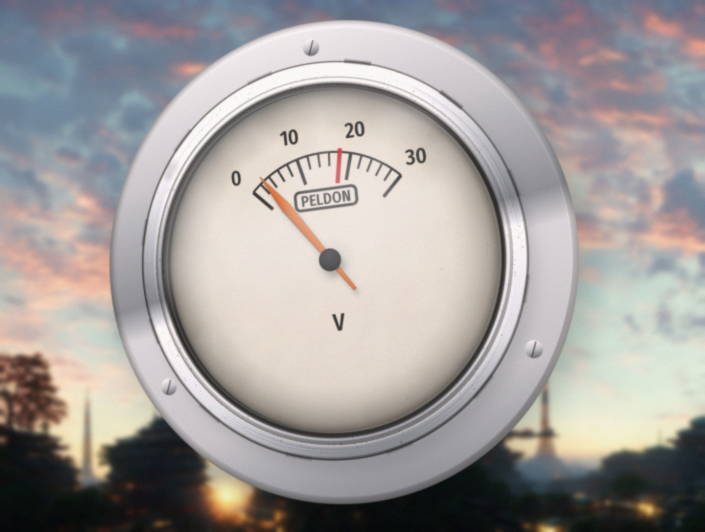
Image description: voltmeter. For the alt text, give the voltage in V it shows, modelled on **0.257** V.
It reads **3** V
